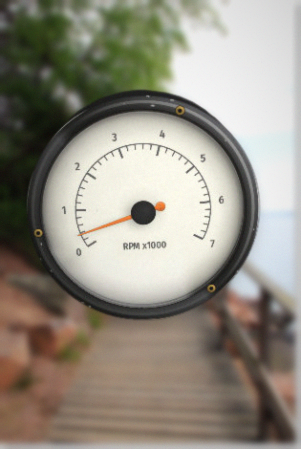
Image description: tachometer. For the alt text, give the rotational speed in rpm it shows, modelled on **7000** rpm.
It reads **400** rpm
